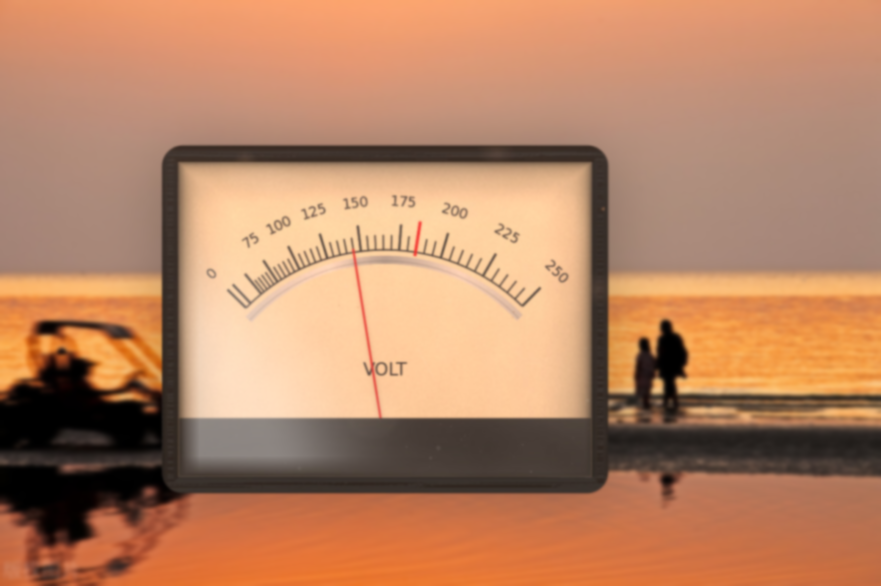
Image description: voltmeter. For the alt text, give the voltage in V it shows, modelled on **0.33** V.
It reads **145** V
